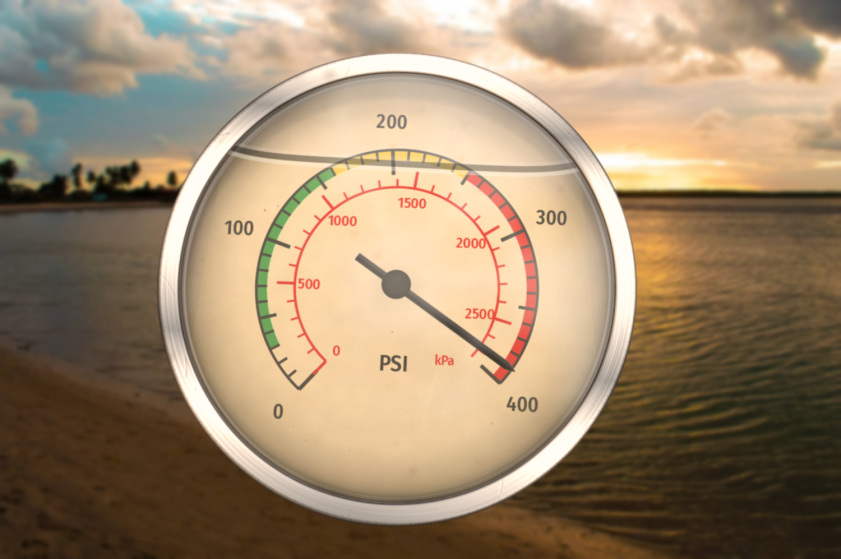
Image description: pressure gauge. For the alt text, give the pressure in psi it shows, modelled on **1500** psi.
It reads **390** psi
